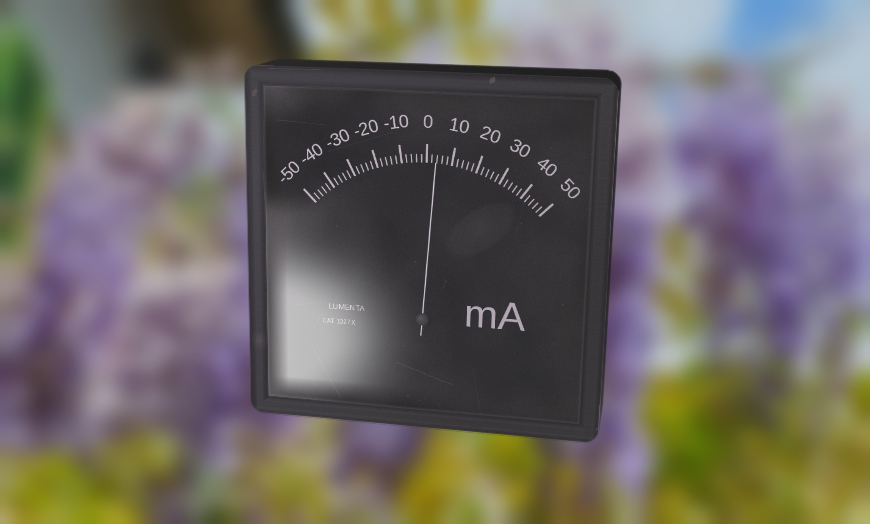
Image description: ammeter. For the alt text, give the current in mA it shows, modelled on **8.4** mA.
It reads **4** mA
